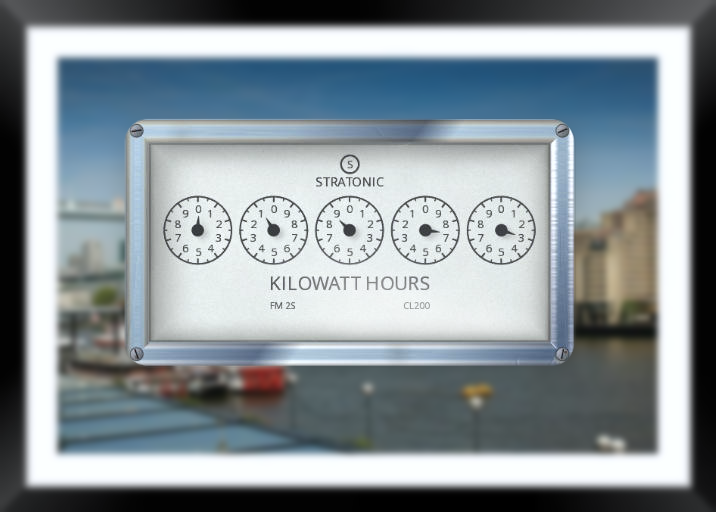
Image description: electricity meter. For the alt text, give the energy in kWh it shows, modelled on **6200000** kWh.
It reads **873** kWh
